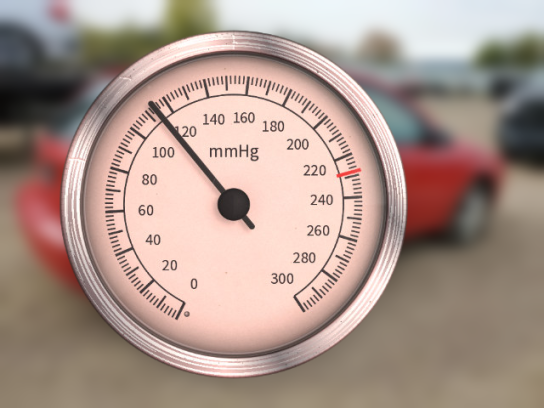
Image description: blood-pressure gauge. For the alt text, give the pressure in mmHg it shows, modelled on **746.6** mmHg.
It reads **114** mmHg
